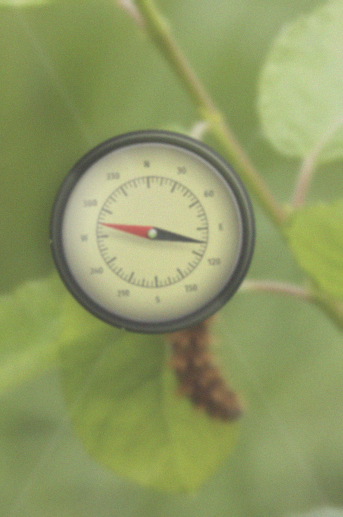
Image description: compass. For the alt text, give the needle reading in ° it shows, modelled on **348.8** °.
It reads **285** °
